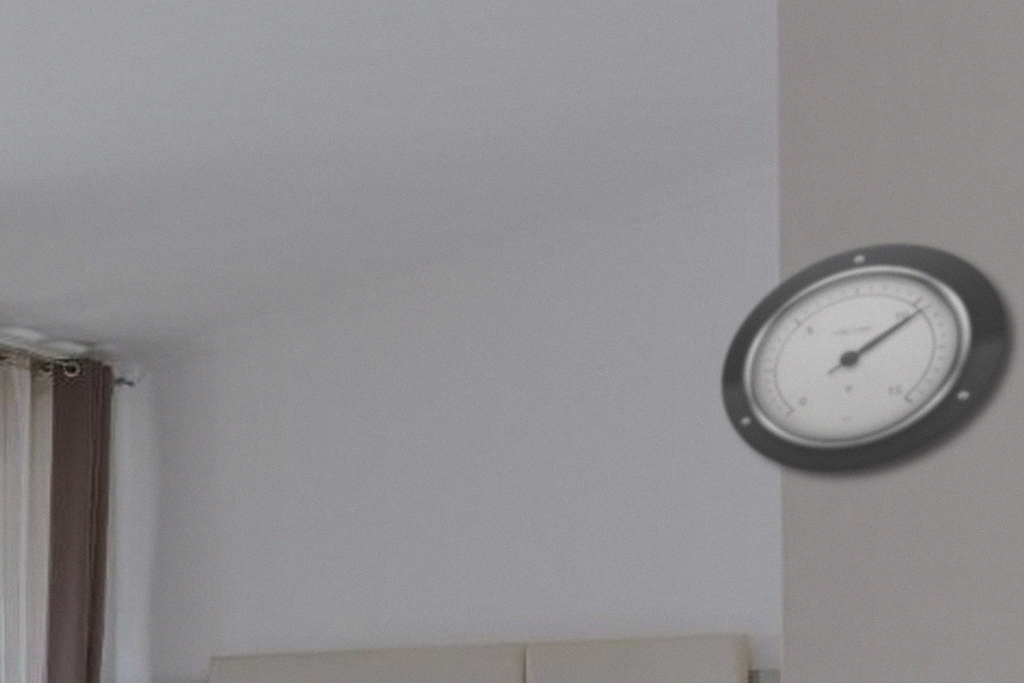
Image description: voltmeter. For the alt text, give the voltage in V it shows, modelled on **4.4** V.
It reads **10.5** V
